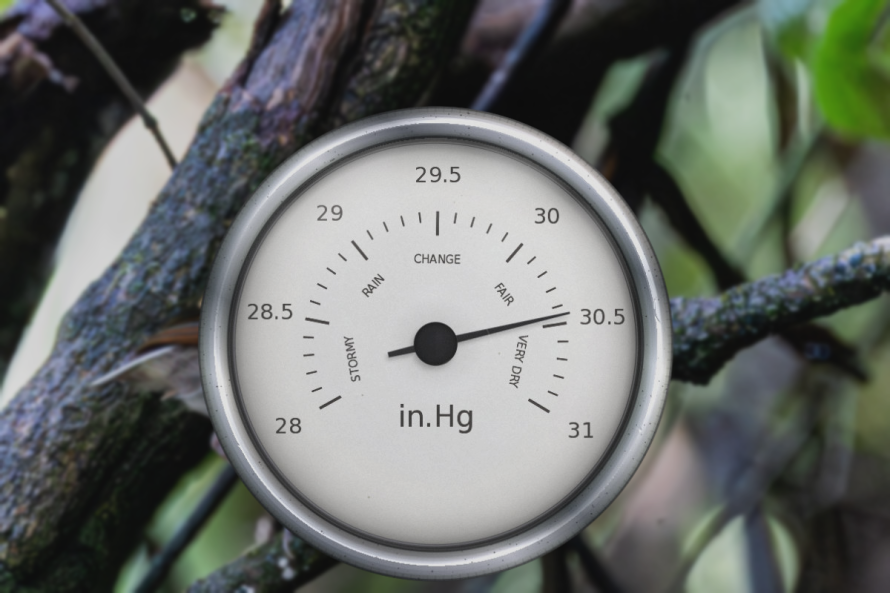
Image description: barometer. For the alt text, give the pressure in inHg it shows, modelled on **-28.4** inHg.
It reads **30.45** inHg
